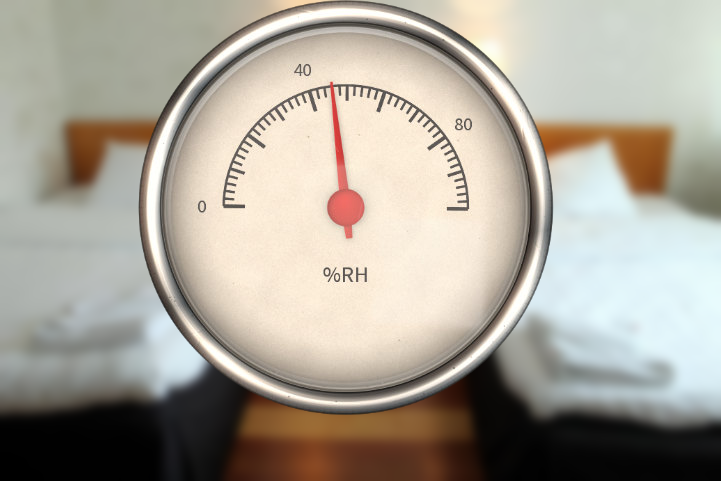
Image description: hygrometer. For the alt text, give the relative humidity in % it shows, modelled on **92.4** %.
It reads **46** %
